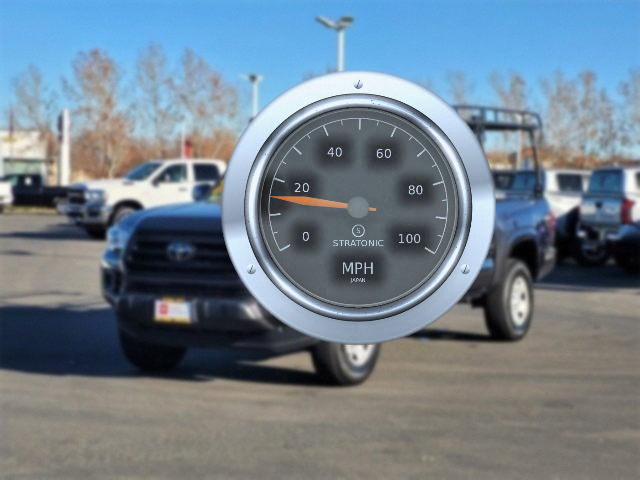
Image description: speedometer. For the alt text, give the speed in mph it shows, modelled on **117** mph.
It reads **15** mph
